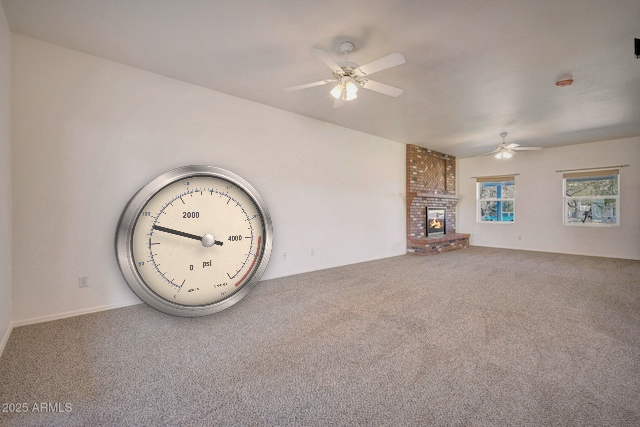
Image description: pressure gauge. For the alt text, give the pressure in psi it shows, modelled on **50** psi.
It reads **1300** psi
